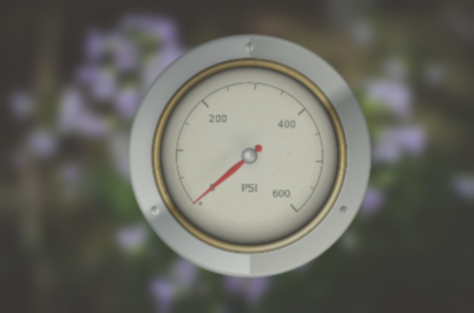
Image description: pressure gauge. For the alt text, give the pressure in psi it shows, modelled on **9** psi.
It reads **0** psi
